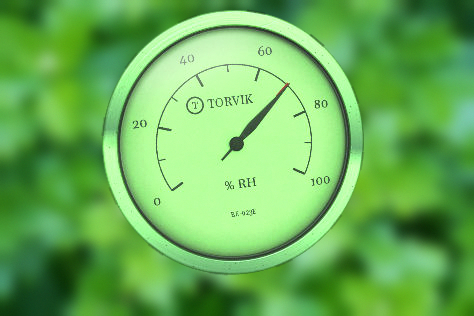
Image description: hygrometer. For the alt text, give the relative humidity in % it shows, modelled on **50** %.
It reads **70** %
